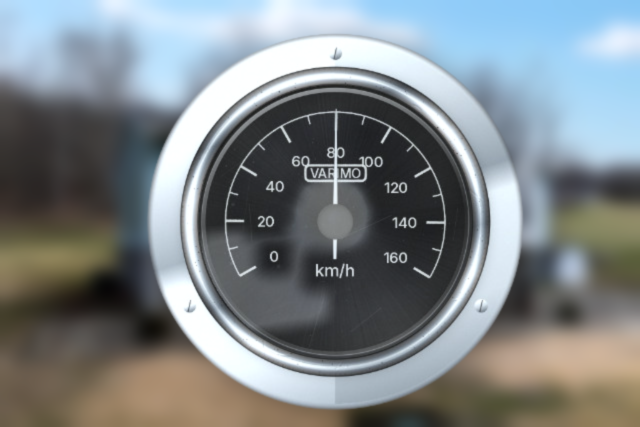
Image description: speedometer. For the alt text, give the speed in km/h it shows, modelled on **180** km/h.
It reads **80** km/h
